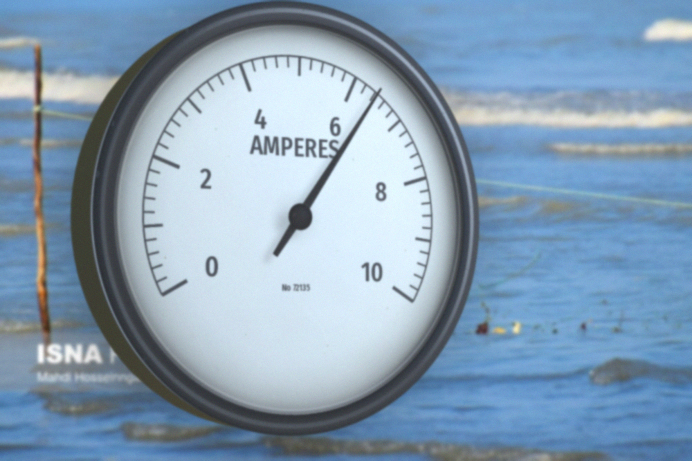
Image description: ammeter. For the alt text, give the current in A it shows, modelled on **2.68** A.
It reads **6.4** A
